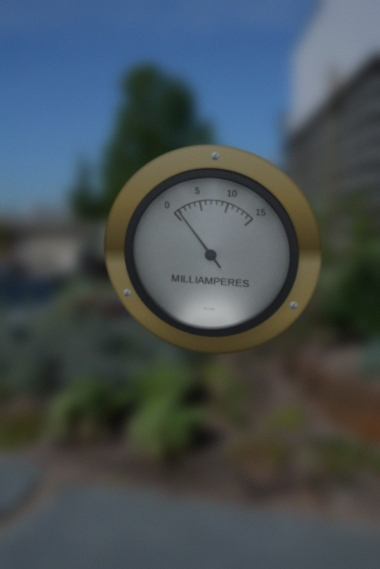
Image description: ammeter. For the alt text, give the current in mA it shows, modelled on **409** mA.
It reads **1** mA
